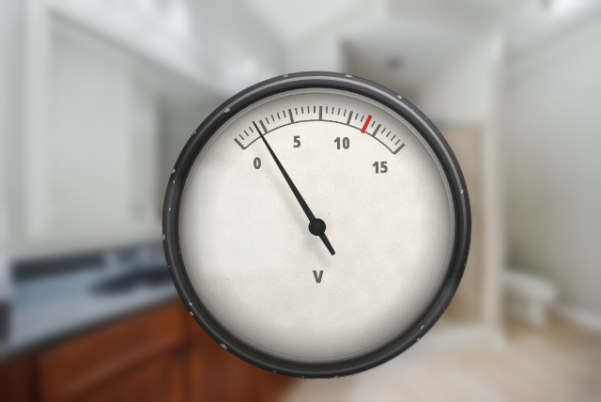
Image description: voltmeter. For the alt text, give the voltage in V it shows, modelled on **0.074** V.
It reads **2** V
